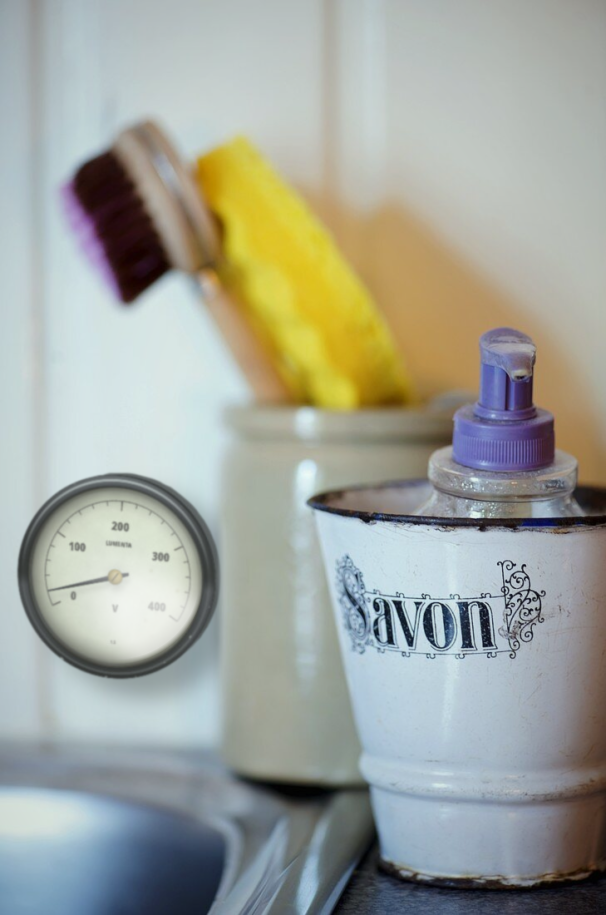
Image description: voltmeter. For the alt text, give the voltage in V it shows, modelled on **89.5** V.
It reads **20** V
